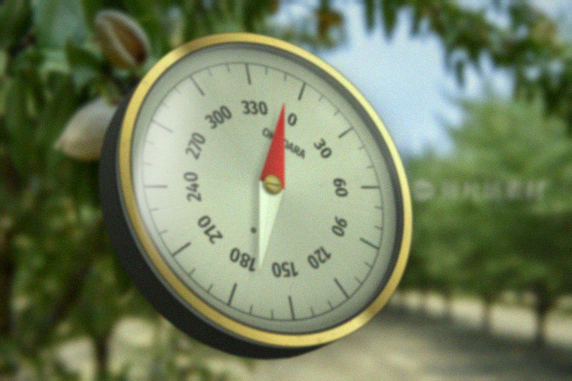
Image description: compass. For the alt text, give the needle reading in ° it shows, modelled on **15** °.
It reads **350** °
